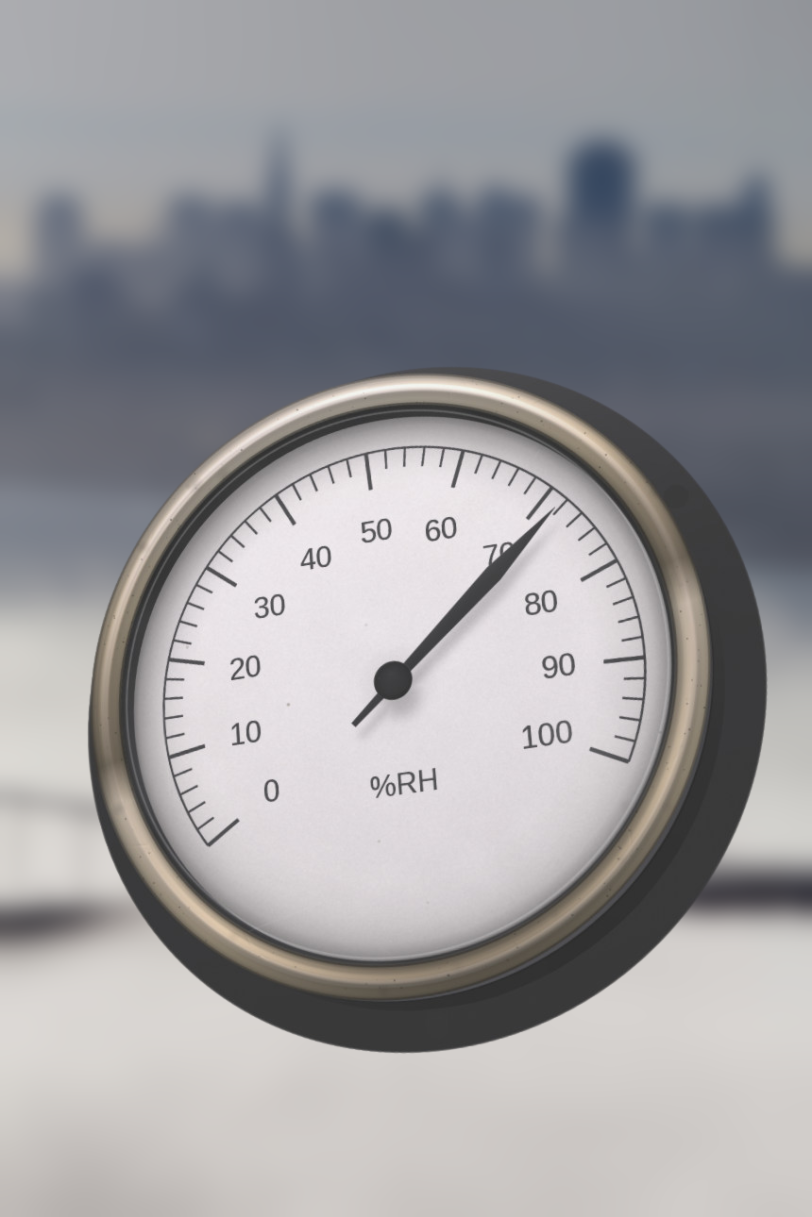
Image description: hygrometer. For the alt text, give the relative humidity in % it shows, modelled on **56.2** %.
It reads **72** %
